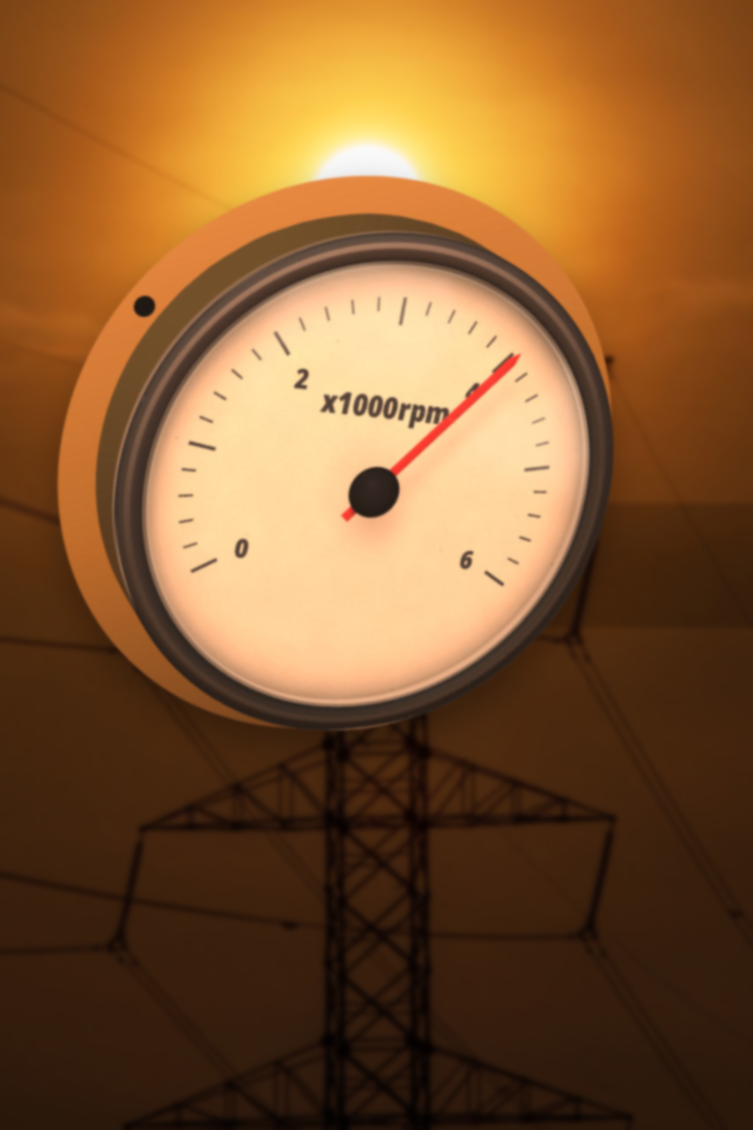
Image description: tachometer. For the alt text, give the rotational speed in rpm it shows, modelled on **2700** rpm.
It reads **4000** rpm
